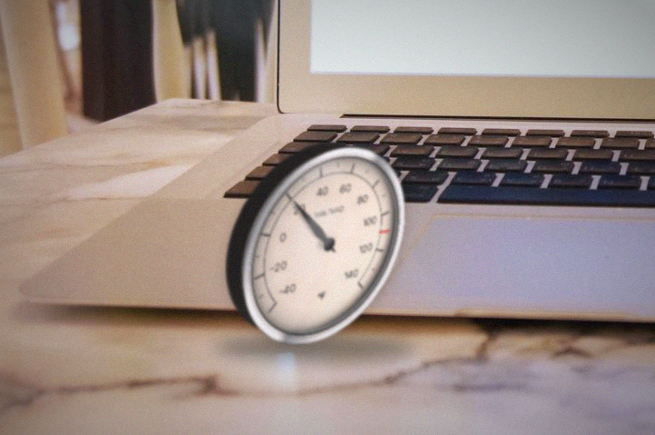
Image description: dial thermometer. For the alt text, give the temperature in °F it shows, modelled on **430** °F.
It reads **20** °F
